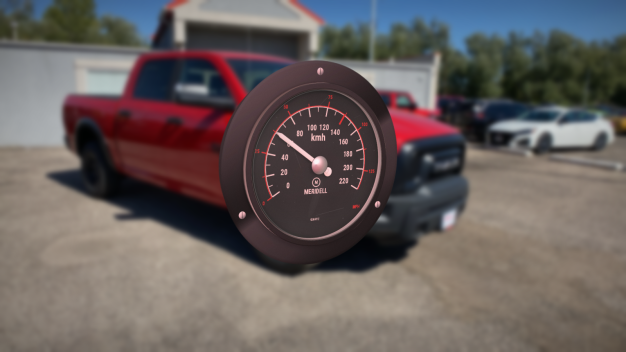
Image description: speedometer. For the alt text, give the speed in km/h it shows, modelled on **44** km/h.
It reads **60** km/h
